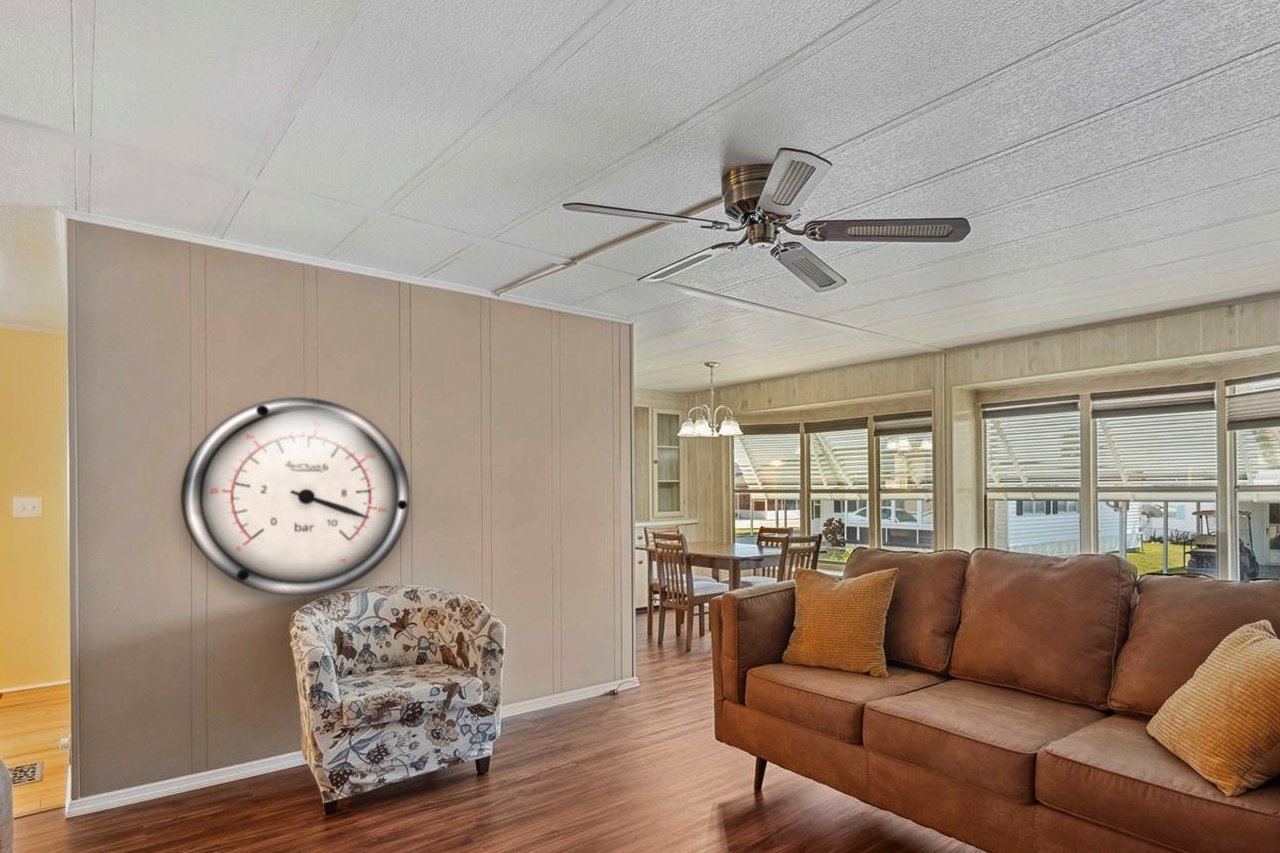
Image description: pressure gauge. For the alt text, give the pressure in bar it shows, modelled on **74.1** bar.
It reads **9** bar
